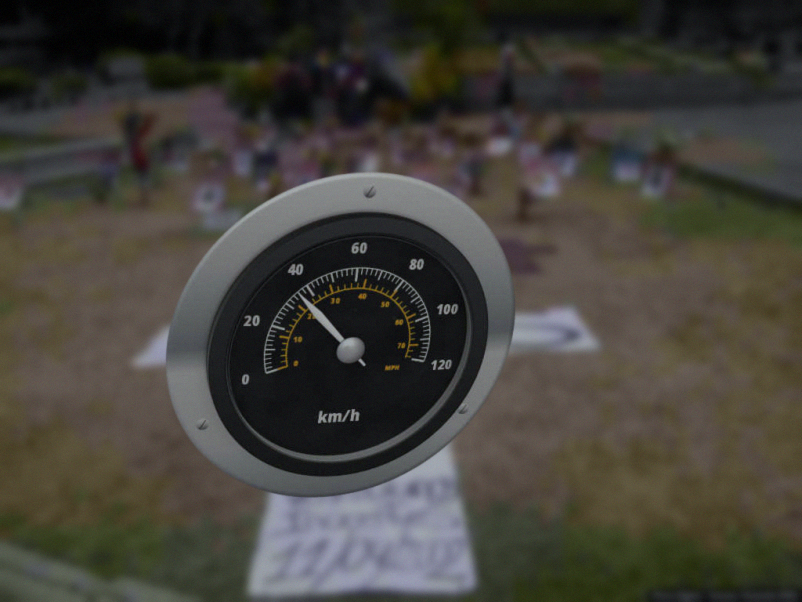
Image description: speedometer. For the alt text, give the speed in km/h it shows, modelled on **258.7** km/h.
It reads **36** km/h
